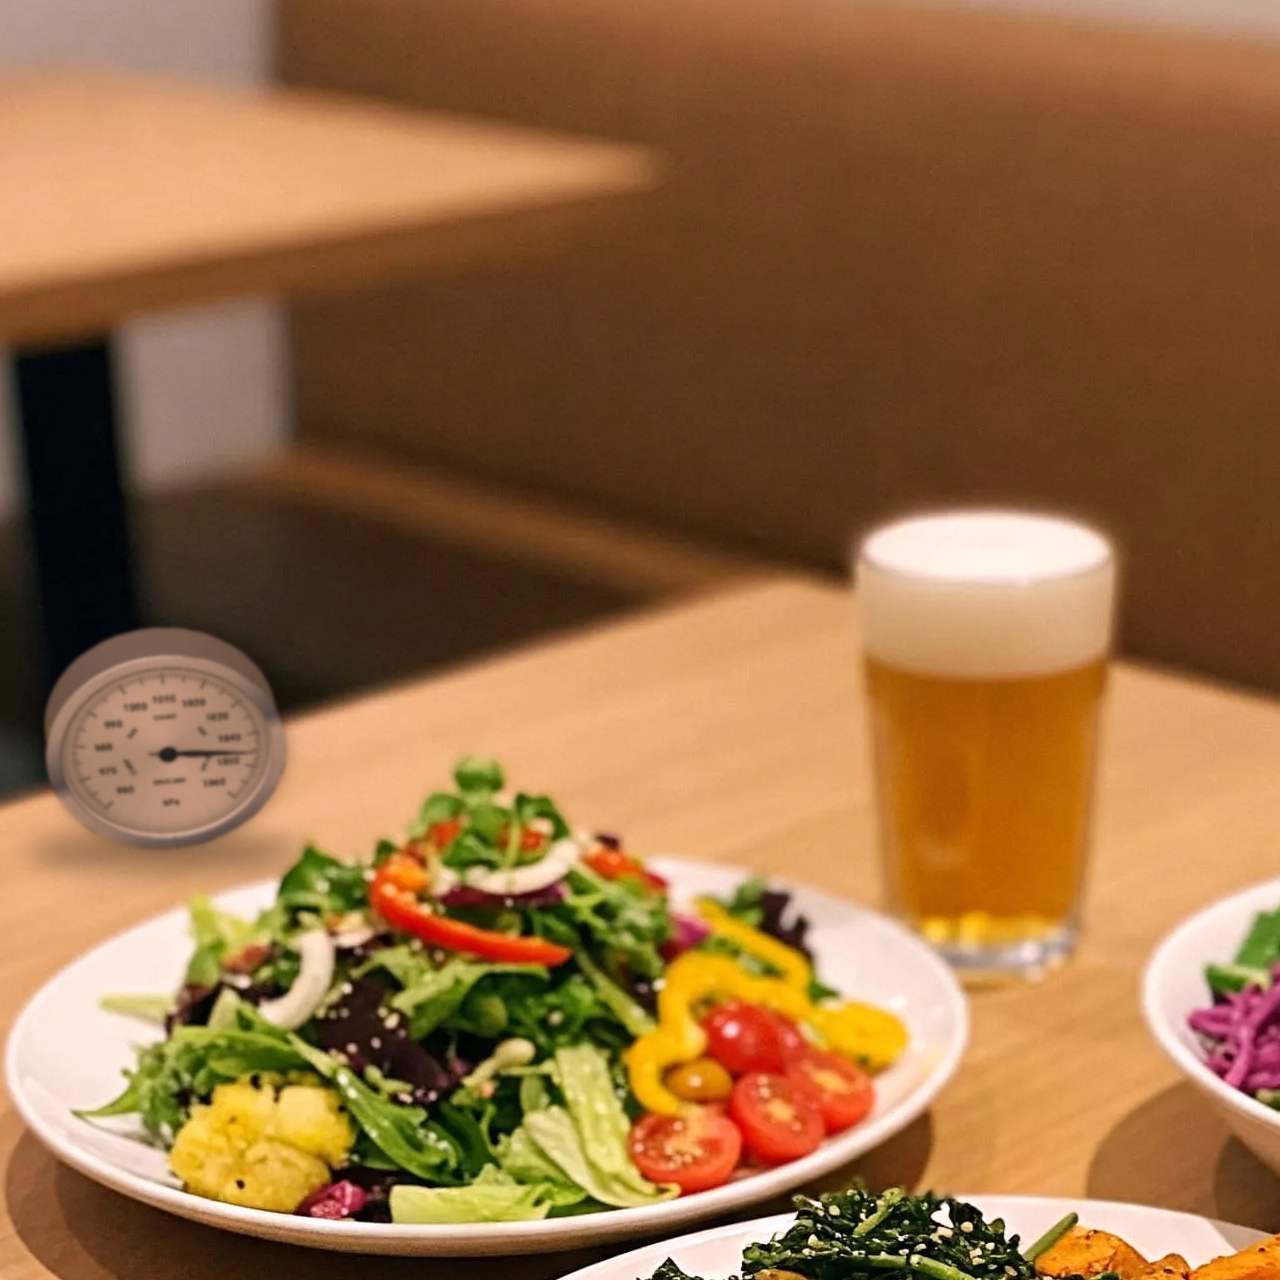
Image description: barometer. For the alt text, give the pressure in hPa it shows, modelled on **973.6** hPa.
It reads **1045** hPa
